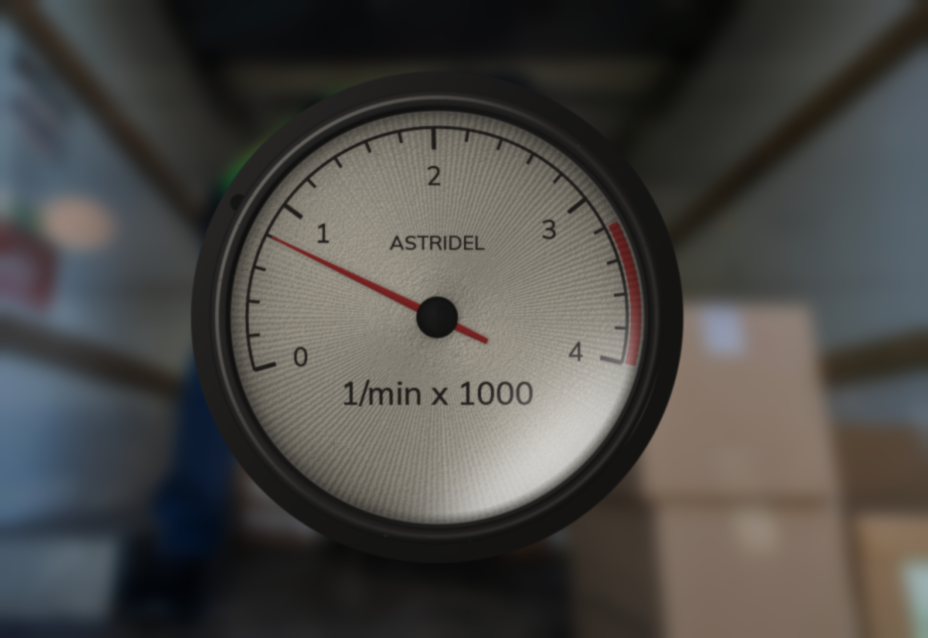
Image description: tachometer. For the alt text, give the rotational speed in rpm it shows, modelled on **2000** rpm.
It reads **800** rpm
